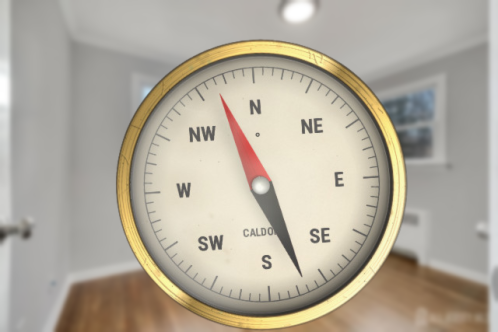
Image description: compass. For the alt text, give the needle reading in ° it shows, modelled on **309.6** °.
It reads **340** °
